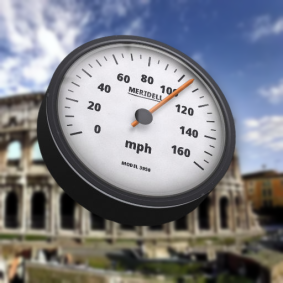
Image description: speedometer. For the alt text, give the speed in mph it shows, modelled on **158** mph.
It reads **105** mph
